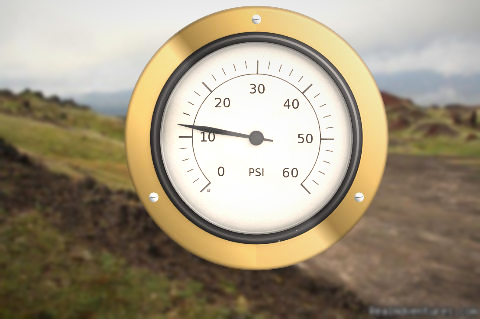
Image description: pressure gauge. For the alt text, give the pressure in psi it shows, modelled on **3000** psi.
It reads **12** psi
